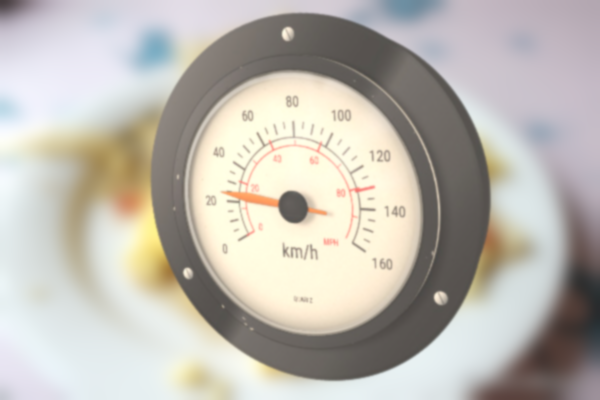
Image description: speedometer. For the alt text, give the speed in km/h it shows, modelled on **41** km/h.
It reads **25** km/h
